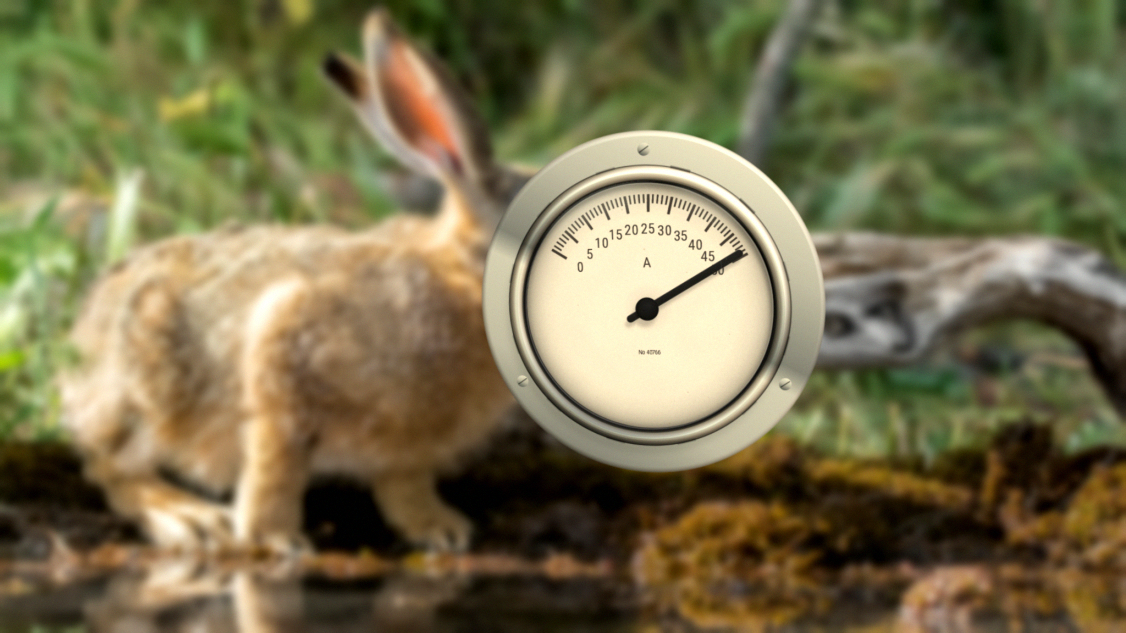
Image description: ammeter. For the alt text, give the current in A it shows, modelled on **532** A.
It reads **49** A
